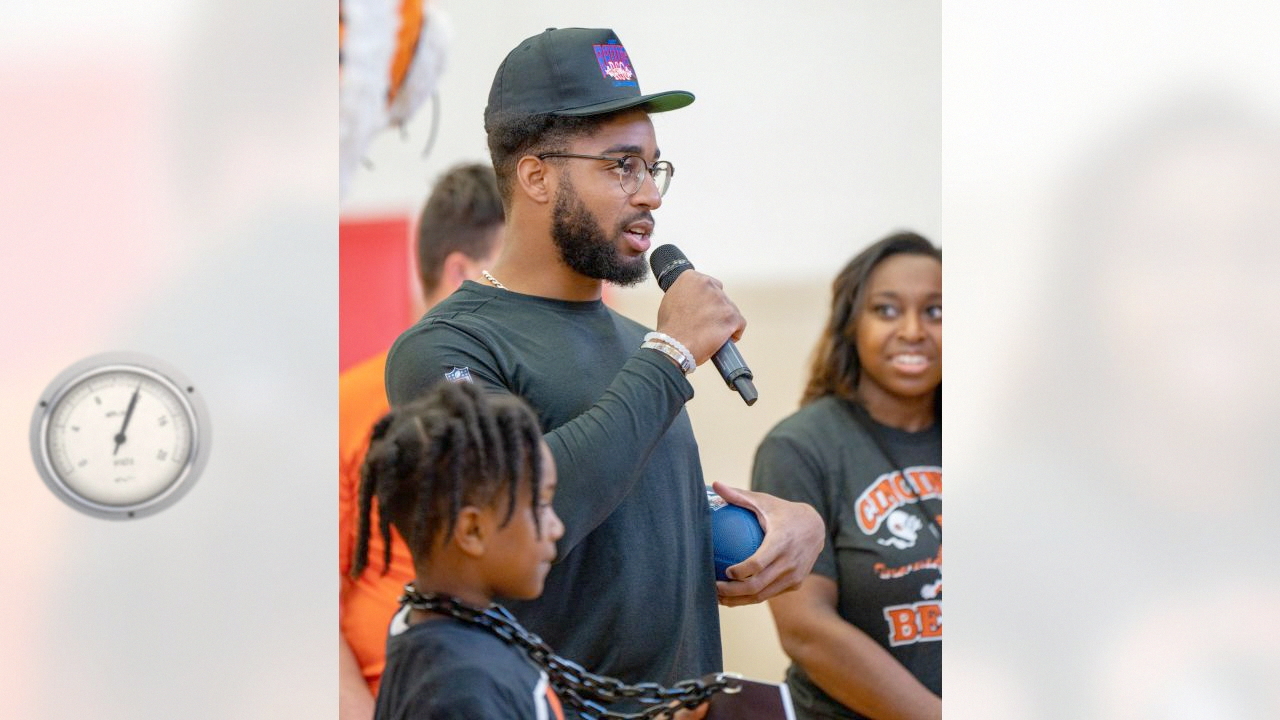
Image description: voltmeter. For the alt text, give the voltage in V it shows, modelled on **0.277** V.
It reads **12** V
